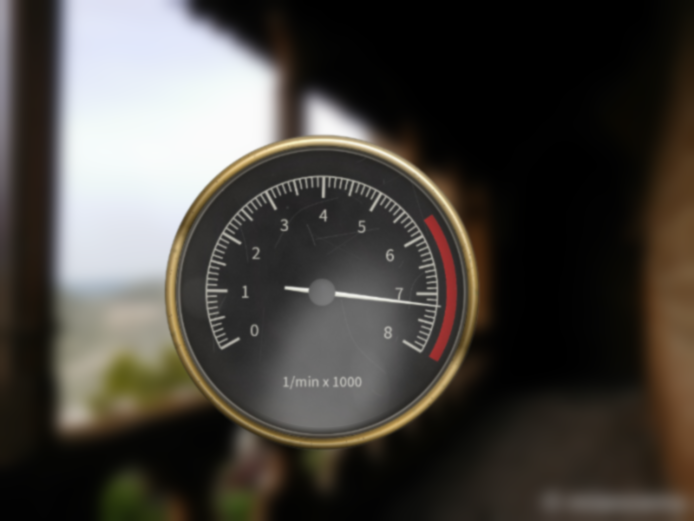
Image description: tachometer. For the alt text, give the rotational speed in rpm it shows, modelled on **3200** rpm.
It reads **7200** rpm
